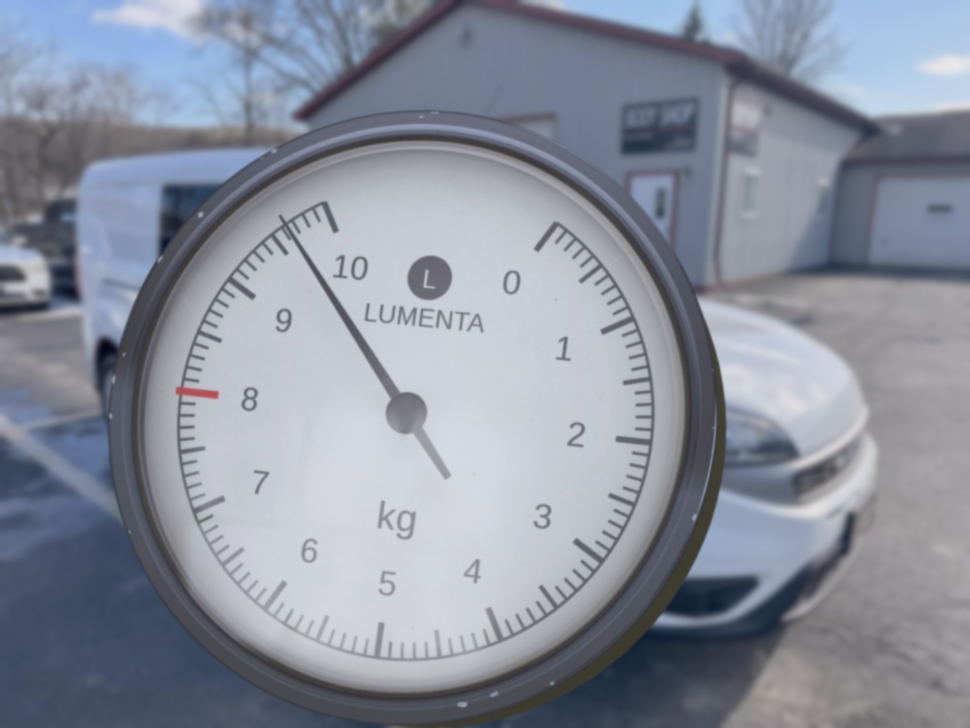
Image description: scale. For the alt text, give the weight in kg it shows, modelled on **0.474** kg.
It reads **9.65** kg
